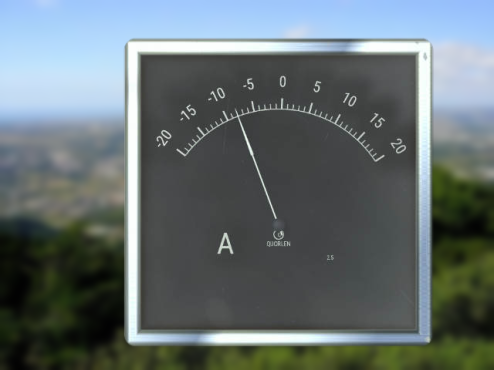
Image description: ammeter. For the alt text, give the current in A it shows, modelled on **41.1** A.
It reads **-8** A
